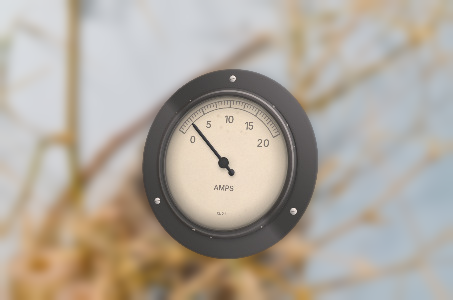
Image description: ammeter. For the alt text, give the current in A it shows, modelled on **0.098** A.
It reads **2.5** A
